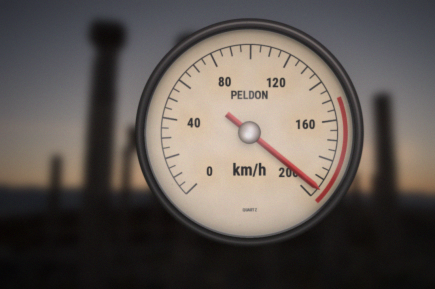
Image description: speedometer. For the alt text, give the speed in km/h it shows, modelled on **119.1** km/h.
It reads **195** km/h
